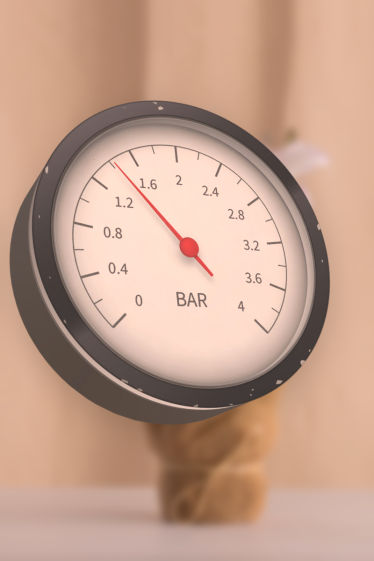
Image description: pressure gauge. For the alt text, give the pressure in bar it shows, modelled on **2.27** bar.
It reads **1.4** bar
